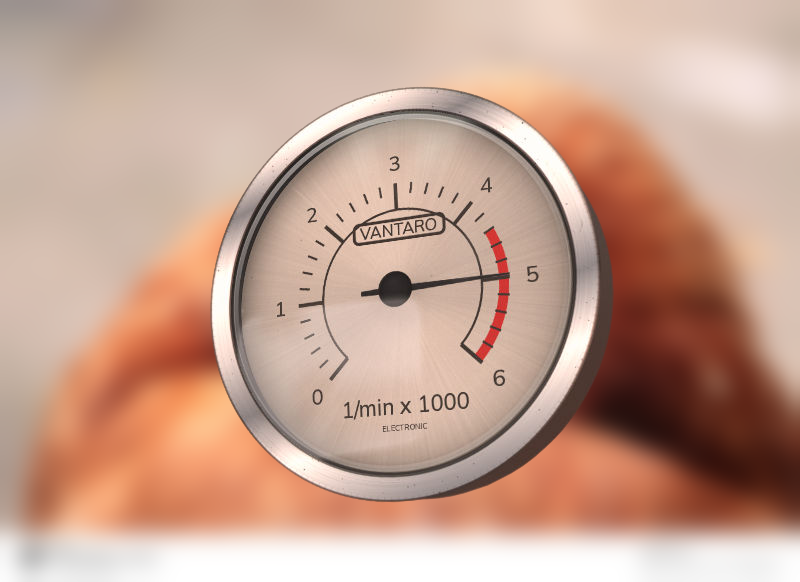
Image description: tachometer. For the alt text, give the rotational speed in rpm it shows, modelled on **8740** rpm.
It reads **5000** rpm
